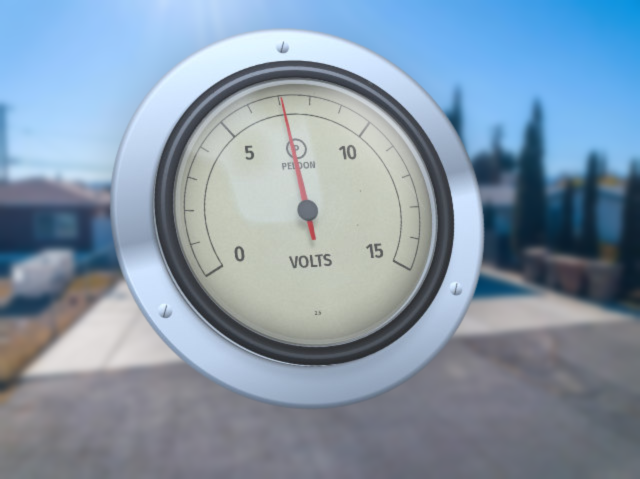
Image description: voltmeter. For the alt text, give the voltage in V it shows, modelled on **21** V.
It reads **7** V
